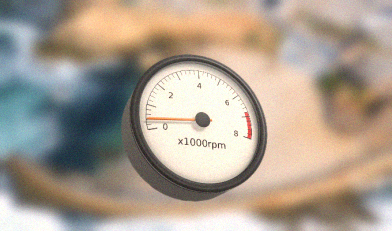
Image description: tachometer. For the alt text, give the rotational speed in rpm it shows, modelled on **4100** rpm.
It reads **400** rpm
